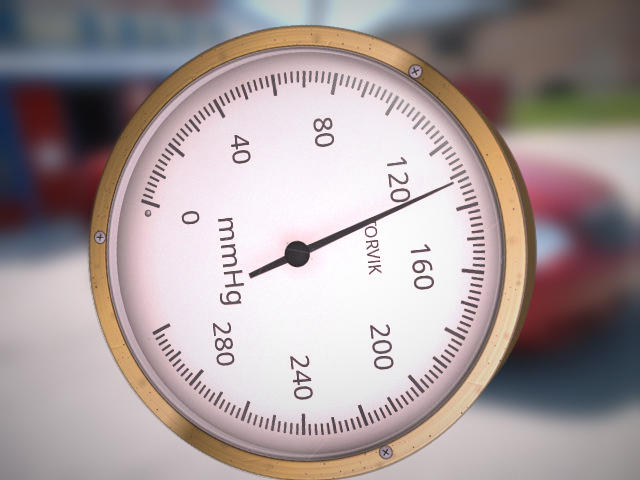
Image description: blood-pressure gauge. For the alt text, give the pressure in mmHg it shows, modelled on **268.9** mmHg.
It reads **132** mmHg
